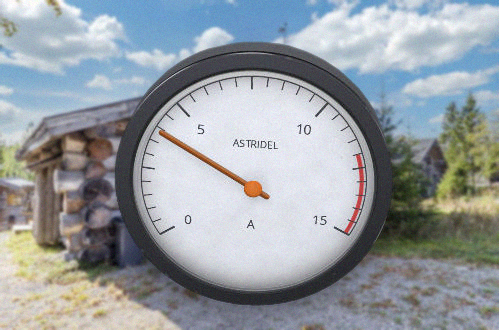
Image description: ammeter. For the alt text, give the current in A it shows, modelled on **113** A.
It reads **4** A
